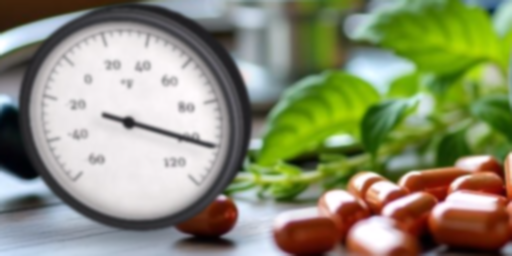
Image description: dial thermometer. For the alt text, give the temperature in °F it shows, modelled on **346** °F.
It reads **100** °F
